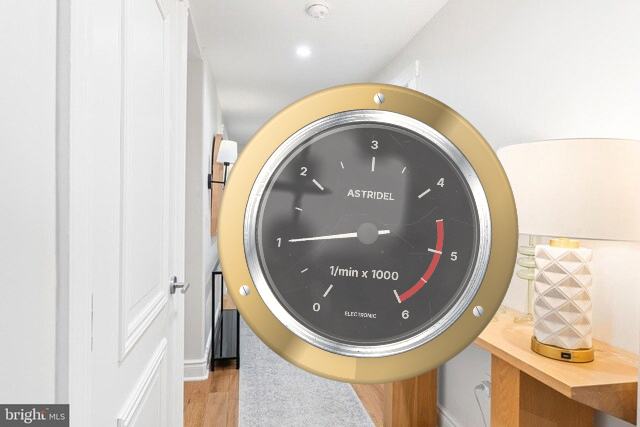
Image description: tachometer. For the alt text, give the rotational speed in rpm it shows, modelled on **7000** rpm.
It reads **1000** rpm
